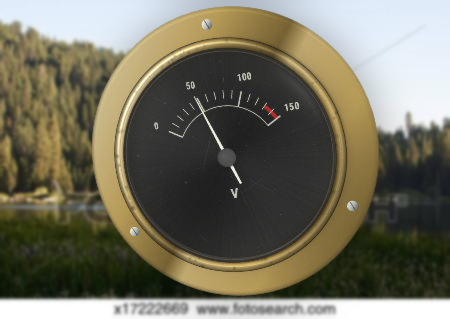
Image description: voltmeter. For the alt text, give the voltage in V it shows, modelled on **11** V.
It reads **50** V
